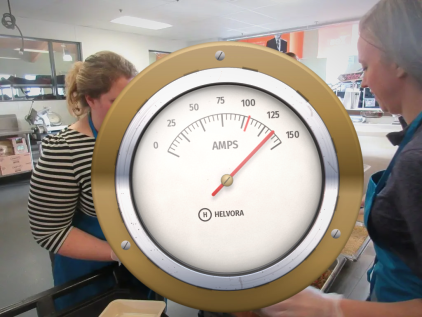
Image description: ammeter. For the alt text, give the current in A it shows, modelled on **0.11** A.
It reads **135** A
